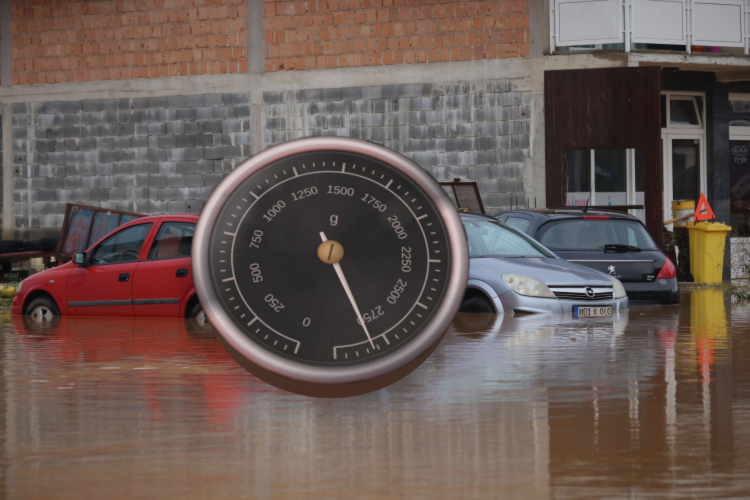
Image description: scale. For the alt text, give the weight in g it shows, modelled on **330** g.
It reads **2825** g
